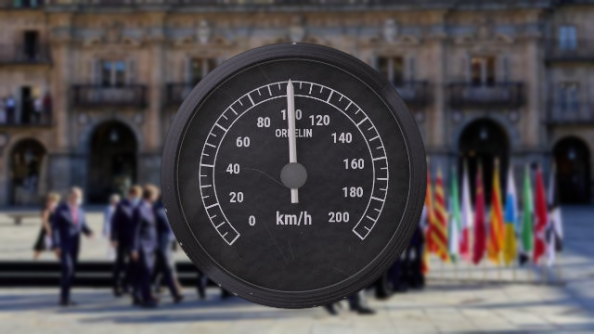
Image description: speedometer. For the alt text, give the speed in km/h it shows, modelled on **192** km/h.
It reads **100** km/h
